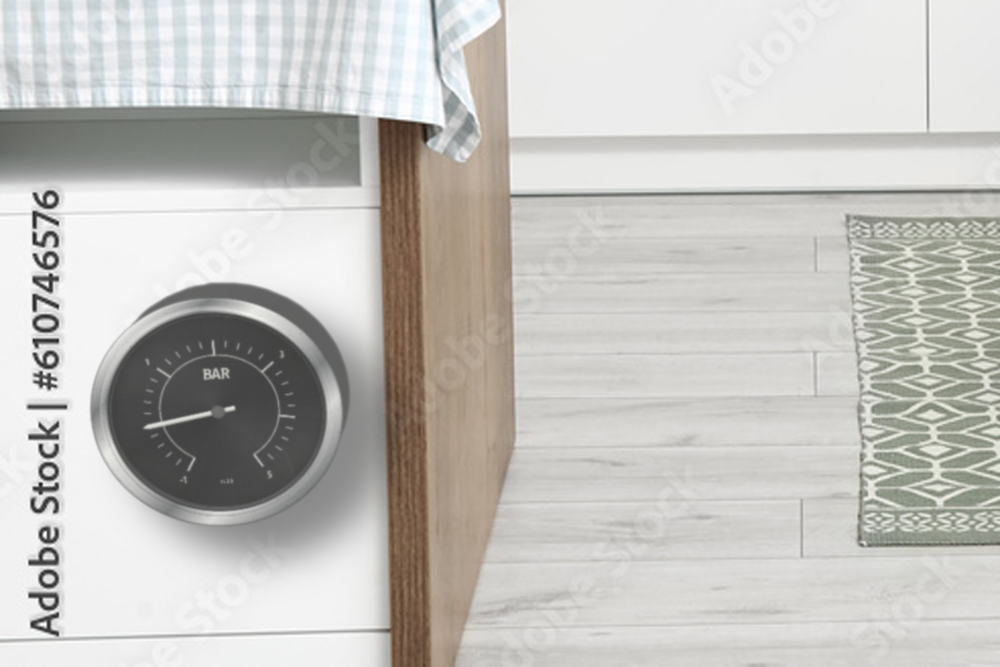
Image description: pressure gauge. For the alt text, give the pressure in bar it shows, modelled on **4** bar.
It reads **0** bar
